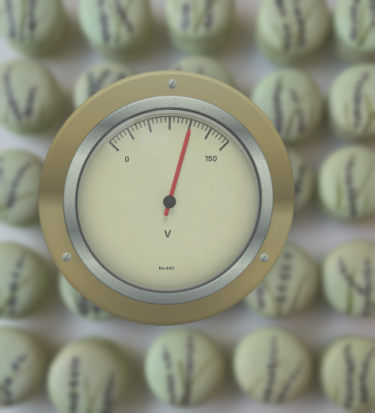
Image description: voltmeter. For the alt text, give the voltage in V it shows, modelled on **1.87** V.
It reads **100** V
